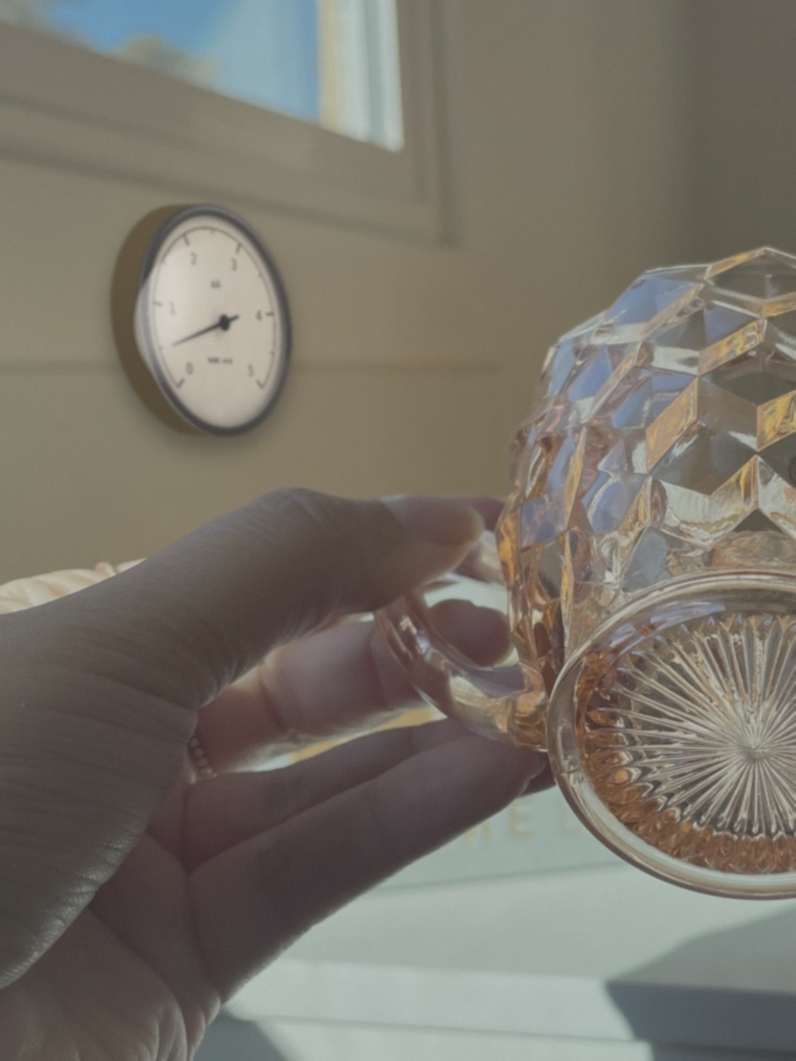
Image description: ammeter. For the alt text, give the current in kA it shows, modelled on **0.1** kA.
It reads **0.5** kA
